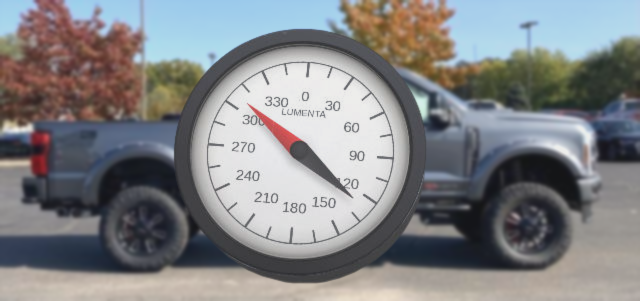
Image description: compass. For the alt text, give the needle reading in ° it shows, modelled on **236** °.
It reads **307.5** °
